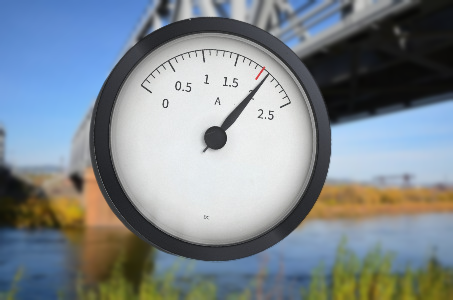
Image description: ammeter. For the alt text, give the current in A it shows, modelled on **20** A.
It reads **2** A
